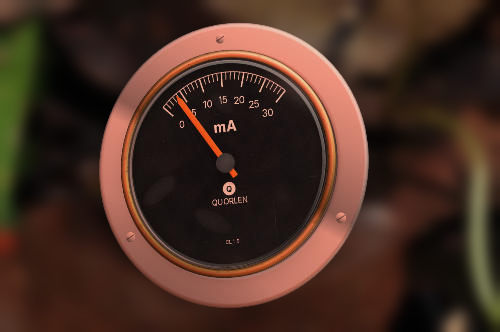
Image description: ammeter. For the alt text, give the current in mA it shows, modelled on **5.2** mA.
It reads **4** mA
